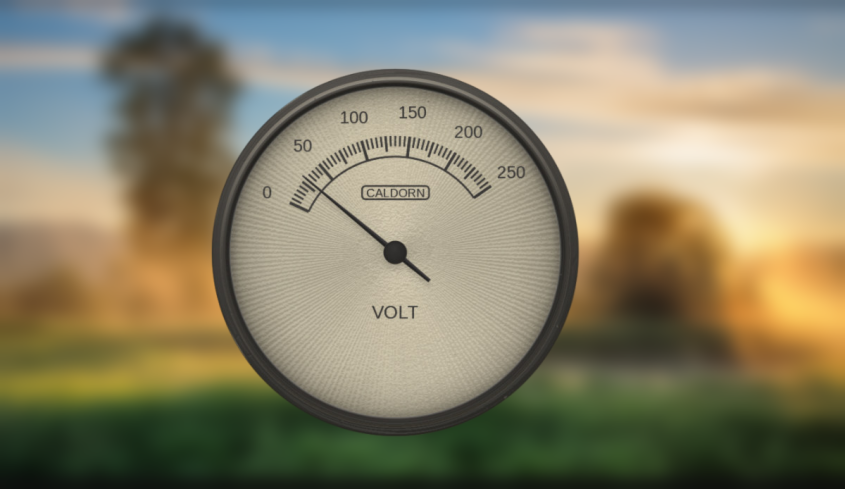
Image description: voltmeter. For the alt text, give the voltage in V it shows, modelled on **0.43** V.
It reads **30** V
